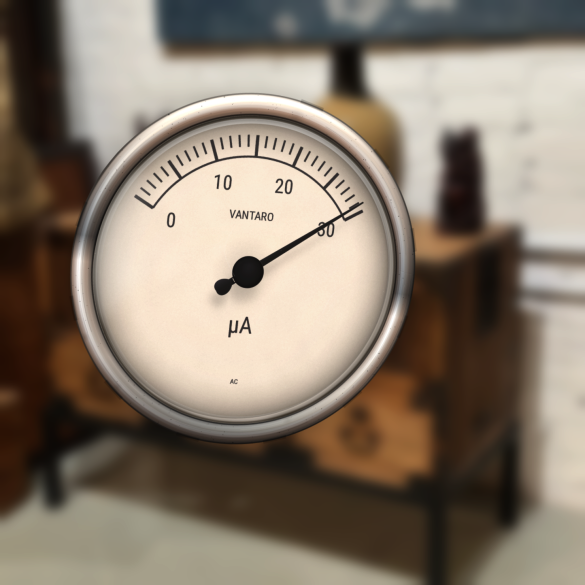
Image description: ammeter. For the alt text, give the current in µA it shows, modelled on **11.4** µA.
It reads **29** µA
